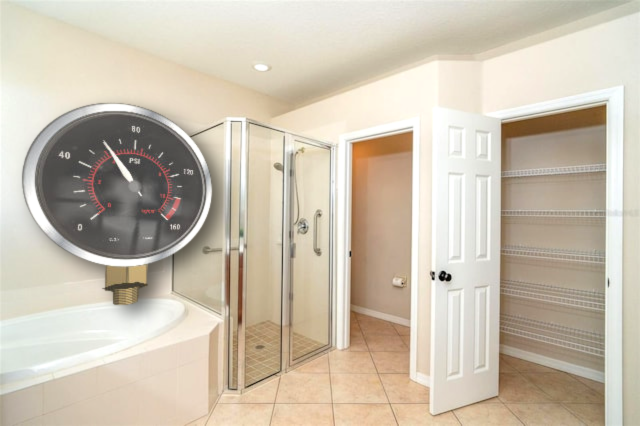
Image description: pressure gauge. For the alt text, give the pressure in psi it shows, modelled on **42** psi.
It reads **60** psi
